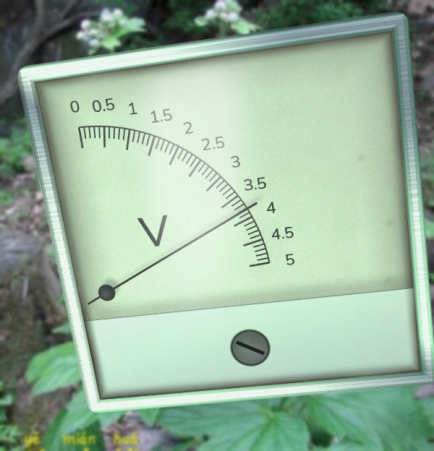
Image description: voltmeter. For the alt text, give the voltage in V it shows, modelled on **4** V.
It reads **3.8** V
